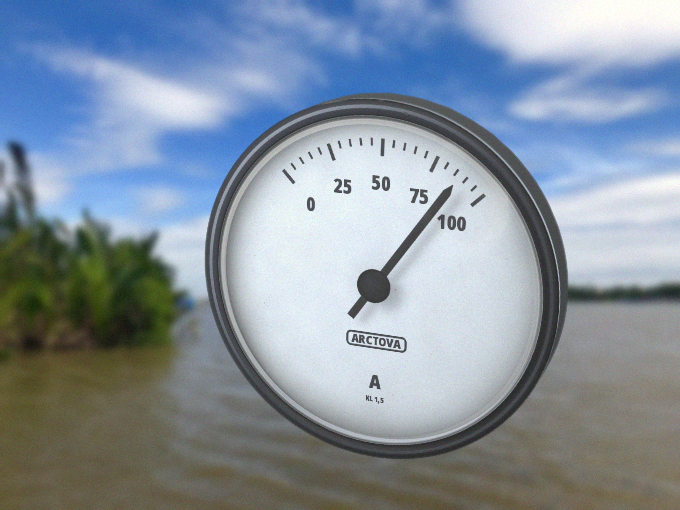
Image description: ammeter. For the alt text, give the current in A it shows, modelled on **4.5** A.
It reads **87.5** A
